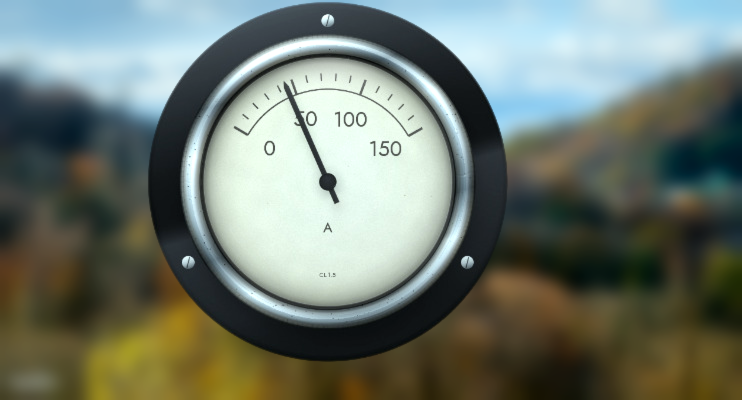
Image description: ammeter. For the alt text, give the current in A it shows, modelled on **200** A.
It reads **45** A
